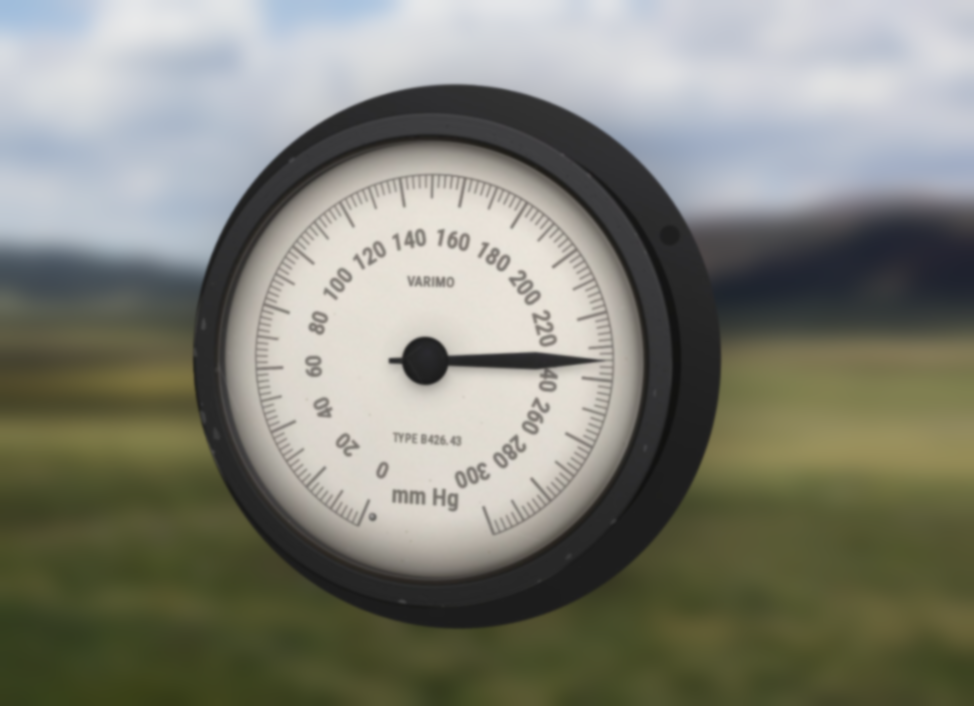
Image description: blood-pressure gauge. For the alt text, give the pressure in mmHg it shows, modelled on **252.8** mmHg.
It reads **234** mmHg
